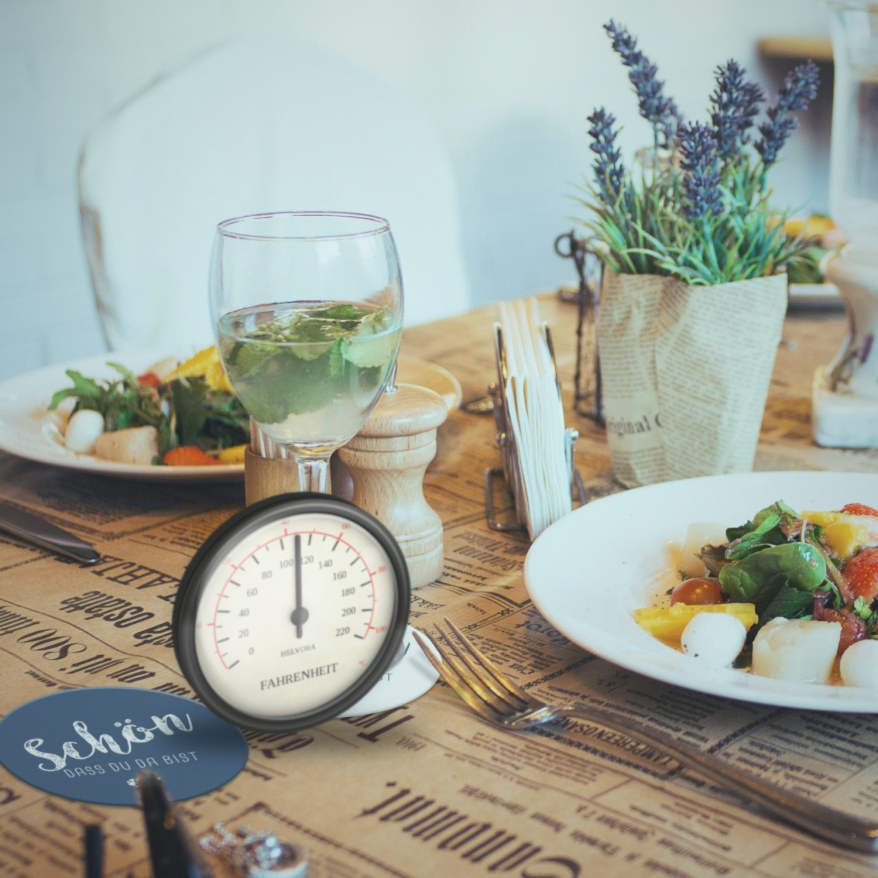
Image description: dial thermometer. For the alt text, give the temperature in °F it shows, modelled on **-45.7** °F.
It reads **110** °F
